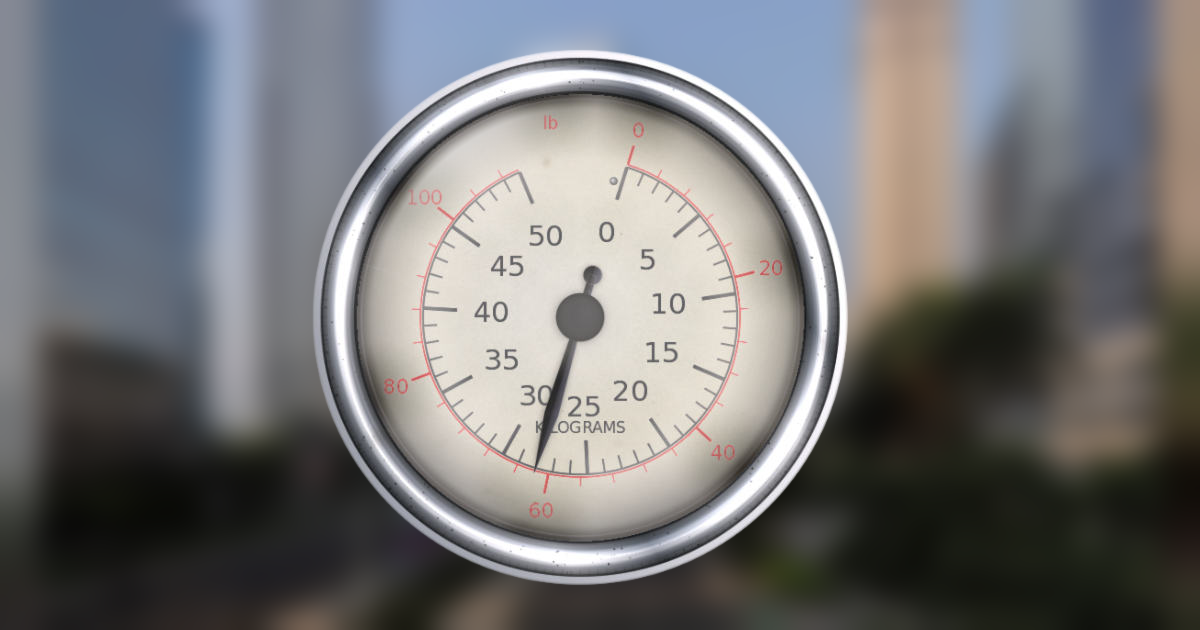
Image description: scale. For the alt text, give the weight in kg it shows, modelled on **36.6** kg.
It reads **28** kg
